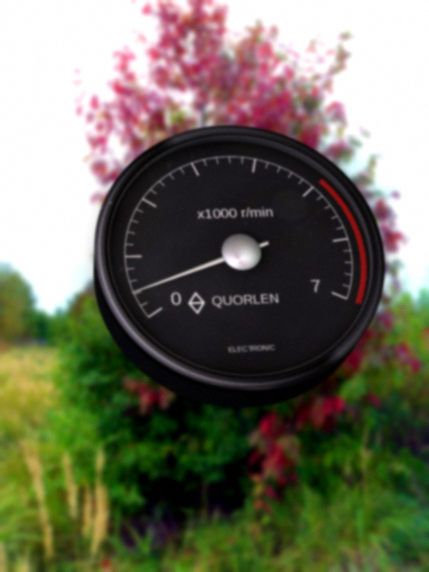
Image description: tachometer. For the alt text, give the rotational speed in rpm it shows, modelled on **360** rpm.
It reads **400** rpm
